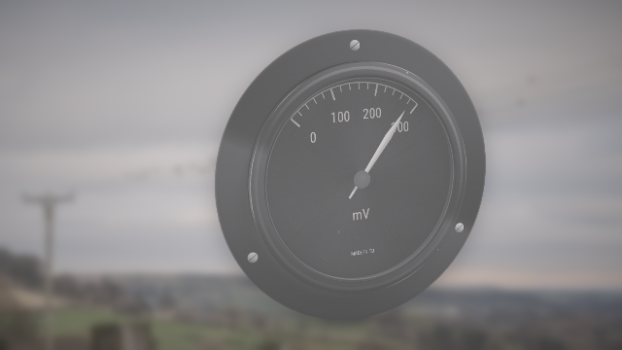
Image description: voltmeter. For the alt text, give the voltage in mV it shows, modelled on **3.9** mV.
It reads **280** mV
